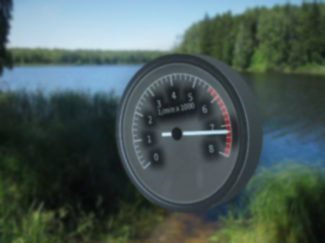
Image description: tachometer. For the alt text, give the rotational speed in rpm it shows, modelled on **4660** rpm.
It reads **7200** rpm
